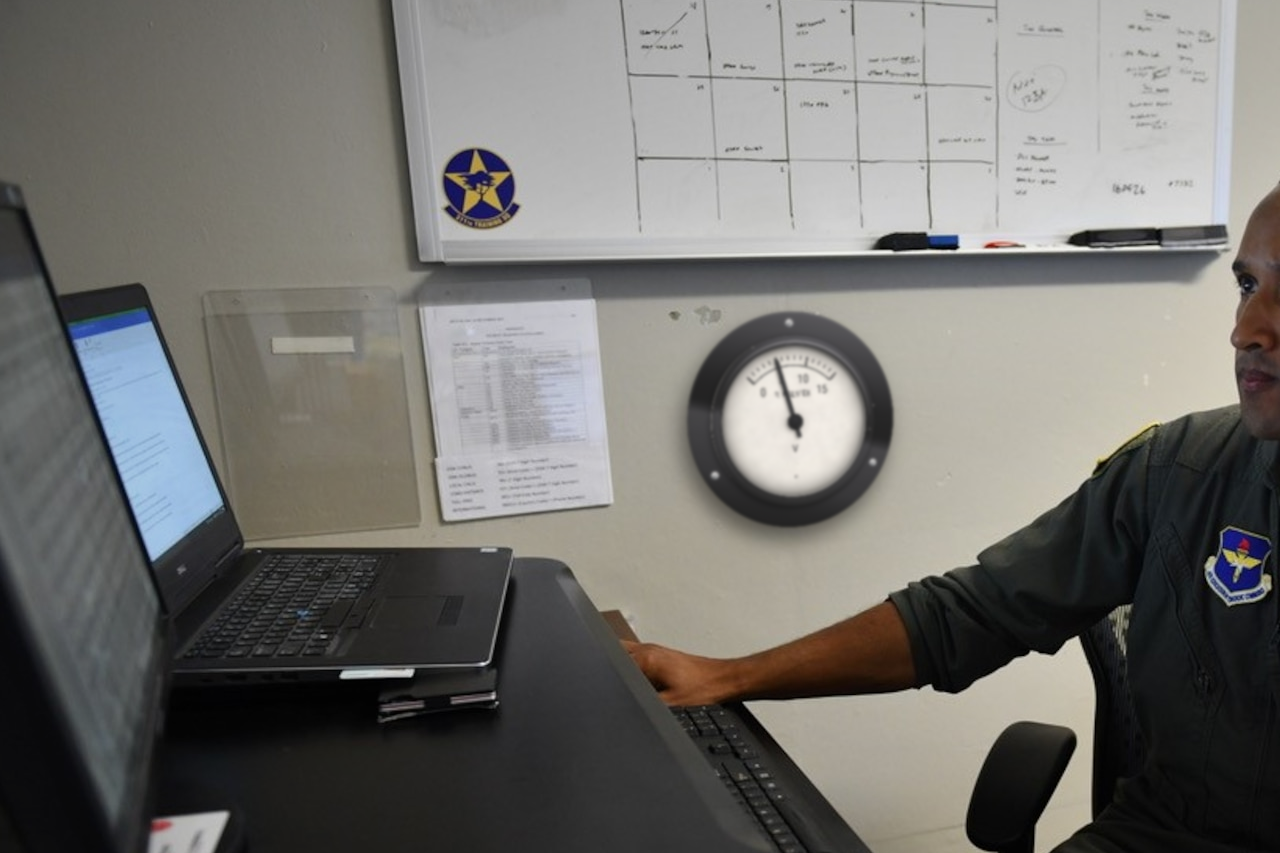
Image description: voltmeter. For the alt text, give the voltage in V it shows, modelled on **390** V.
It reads **5** V
